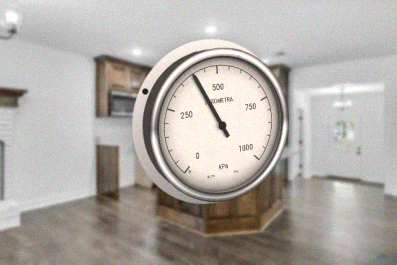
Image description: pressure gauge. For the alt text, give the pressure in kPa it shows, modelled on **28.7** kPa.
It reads **400** kPa
